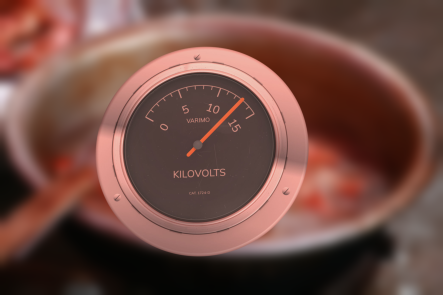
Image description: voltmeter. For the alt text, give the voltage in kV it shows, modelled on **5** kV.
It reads **13** kV
